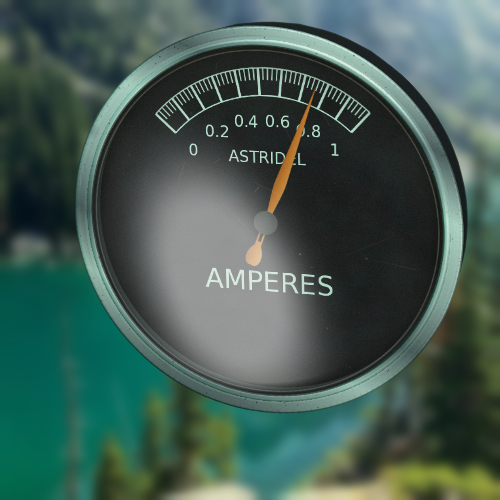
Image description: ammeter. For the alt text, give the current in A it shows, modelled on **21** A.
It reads **0.76** A
